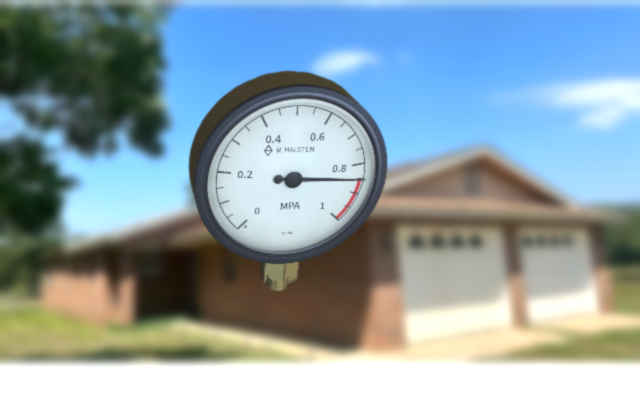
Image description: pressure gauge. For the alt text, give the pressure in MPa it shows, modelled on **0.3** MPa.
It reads **0.85** MPa
